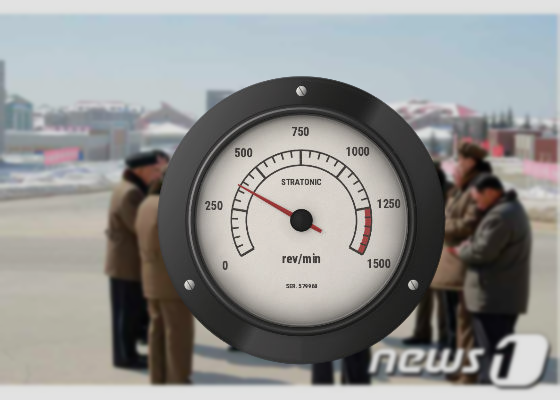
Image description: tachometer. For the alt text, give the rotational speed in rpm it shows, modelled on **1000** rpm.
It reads **375** rpm
